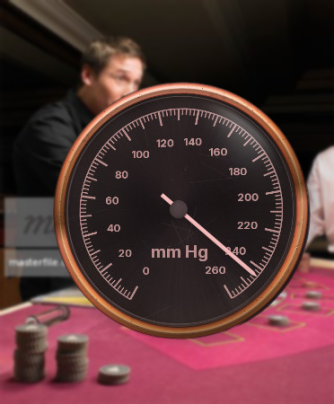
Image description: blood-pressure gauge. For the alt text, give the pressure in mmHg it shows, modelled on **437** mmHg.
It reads **244** mmHg
